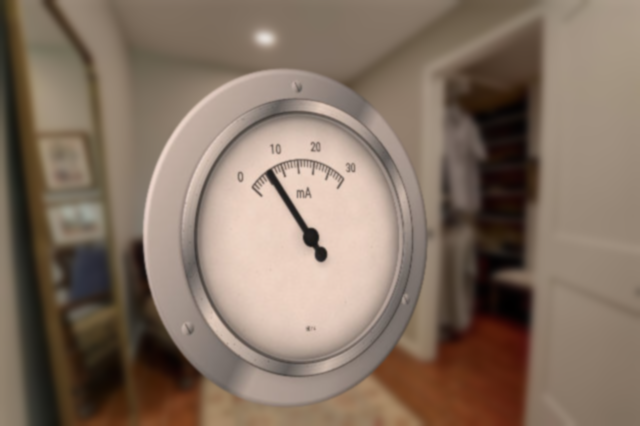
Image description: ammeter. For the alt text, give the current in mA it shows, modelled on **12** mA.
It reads **5** mA
